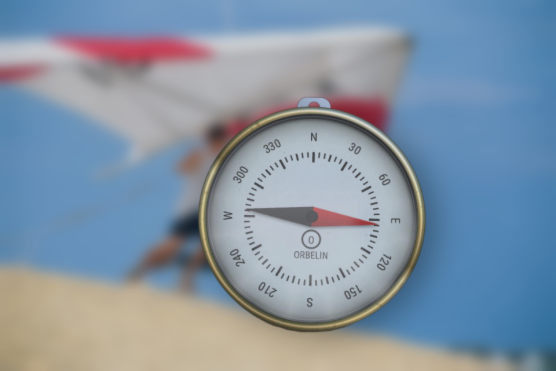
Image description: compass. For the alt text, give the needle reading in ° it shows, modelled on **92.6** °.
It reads **95** °
